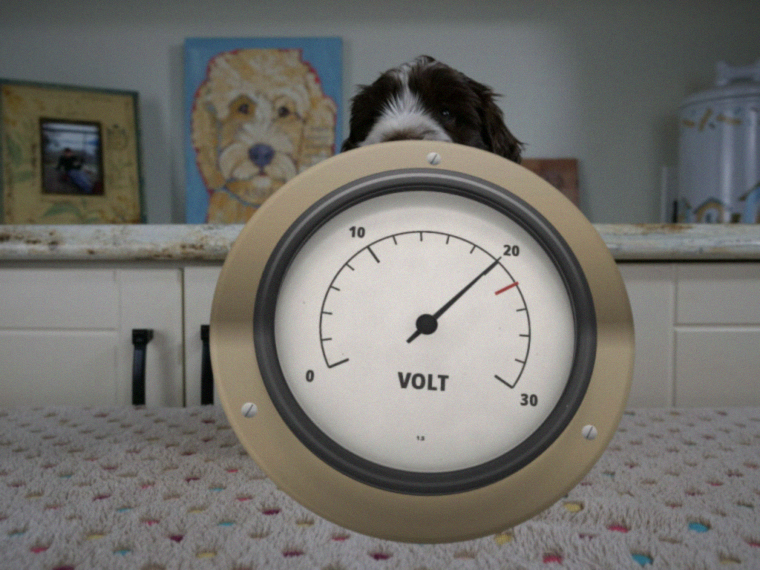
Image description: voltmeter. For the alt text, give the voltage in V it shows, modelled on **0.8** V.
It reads **20** V
